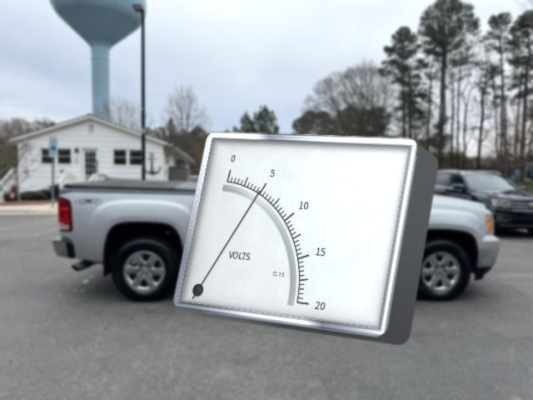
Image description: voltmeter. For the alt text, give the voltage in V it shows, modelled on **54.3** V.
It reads **5** V
